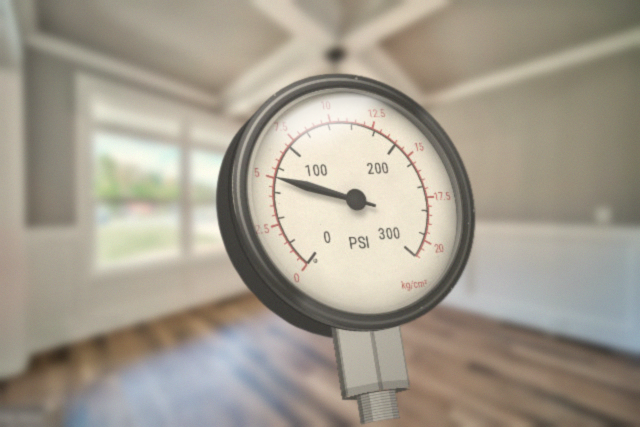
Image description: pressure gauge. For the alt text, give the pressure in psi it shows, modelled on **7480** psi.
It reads **70** psi
